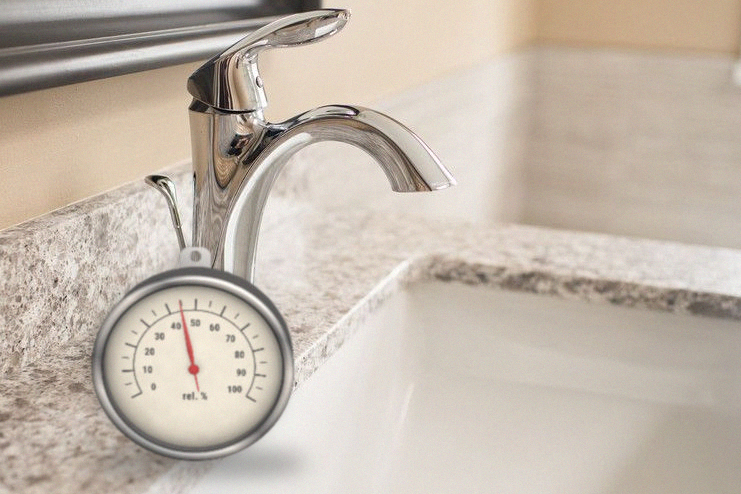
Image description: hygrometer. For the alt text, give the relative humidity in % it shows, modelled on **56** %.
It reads **45** %
